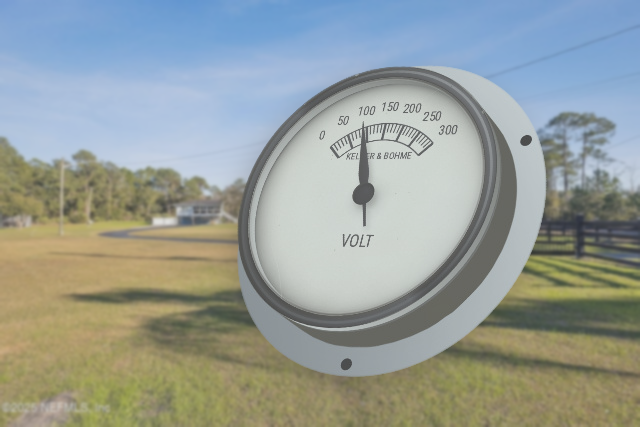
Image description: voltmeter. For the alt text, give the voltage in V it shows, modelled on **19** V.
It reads **100** V
